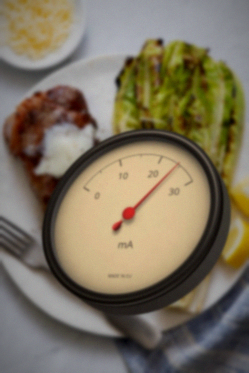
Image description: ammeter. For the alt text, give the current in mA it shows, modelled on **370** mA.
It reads **25** mA
